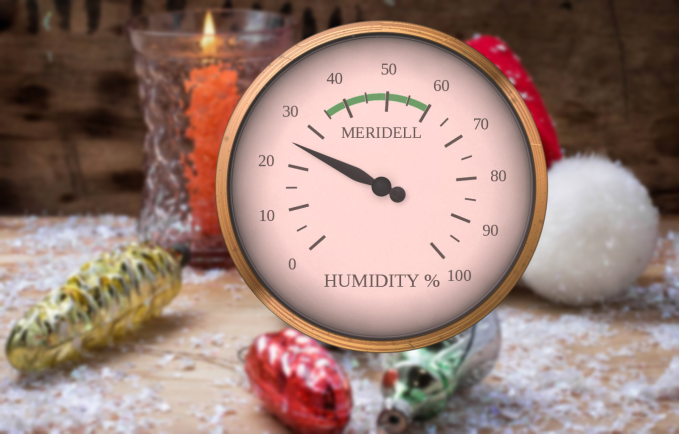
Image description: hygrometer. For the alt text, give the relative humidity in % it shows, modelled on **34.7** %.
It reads **25** %
